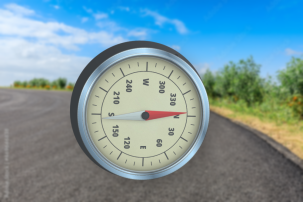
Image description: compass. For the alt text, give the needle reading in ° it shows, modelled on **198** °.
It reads **355** °
